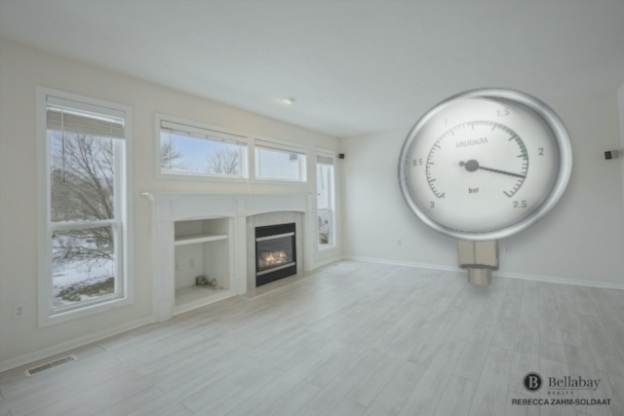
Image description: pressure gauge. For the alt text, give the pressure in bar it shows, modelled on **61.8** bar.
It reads **2.25** bar
